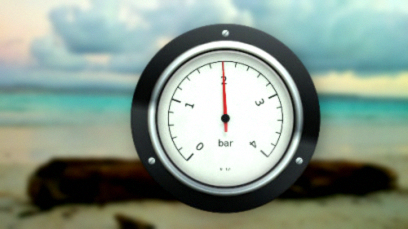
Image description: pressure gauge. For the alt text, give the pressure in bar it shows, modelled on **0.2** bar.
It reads **2** bar
